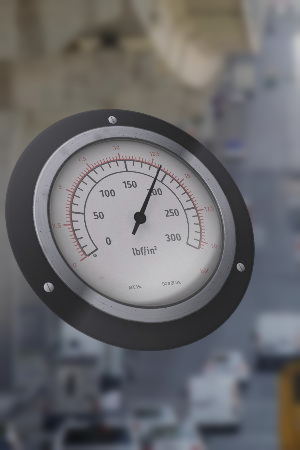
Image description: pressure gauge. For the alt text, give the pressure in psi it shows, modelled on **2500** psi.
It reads **190** psi
